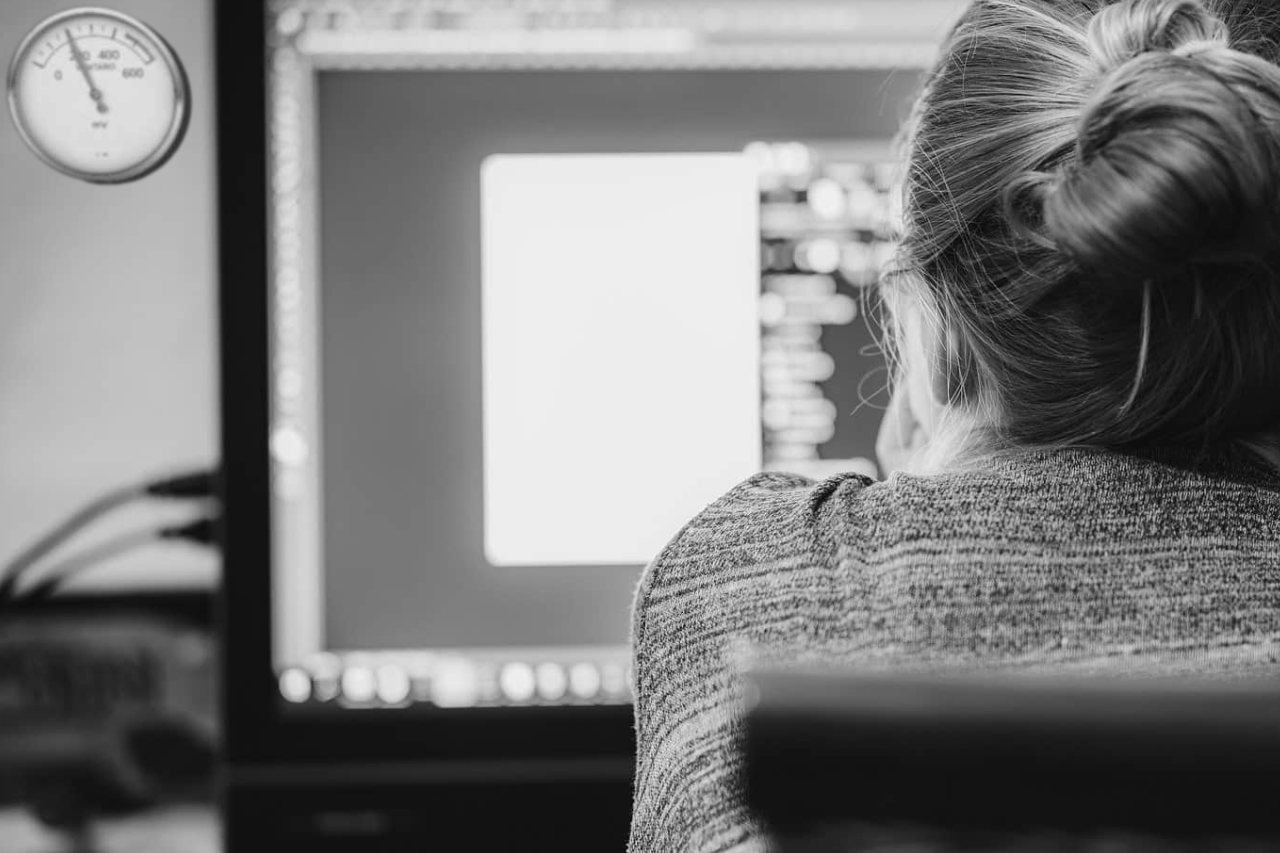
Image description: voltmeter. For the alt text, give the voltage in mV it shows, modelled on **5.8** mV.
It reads **200** mV
